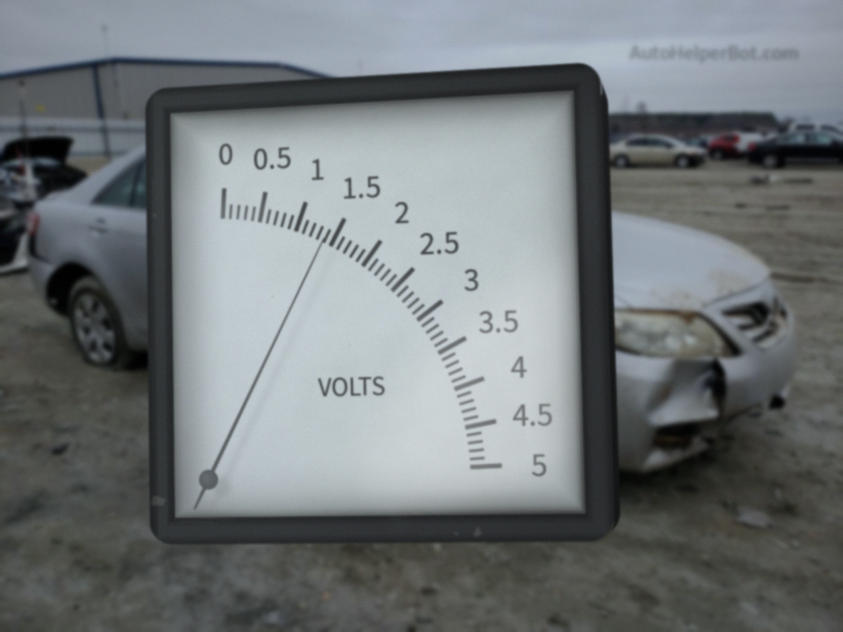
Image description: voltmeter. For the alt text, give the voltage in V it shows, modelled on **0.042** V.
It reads **1.4** V
